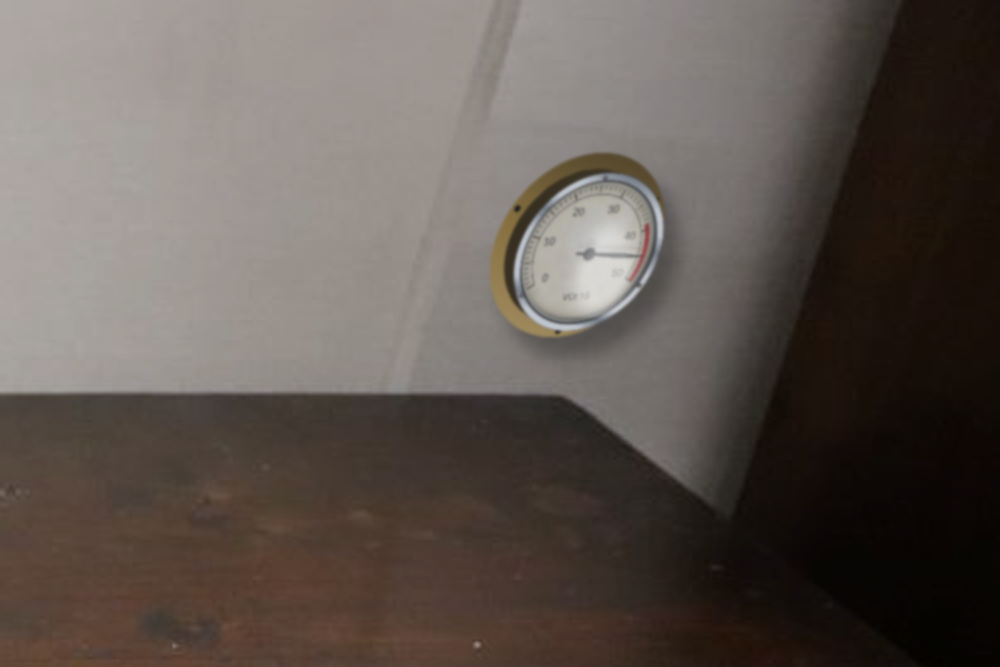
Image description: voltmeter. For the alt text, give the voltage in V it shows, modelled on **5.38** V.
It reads **45** V
